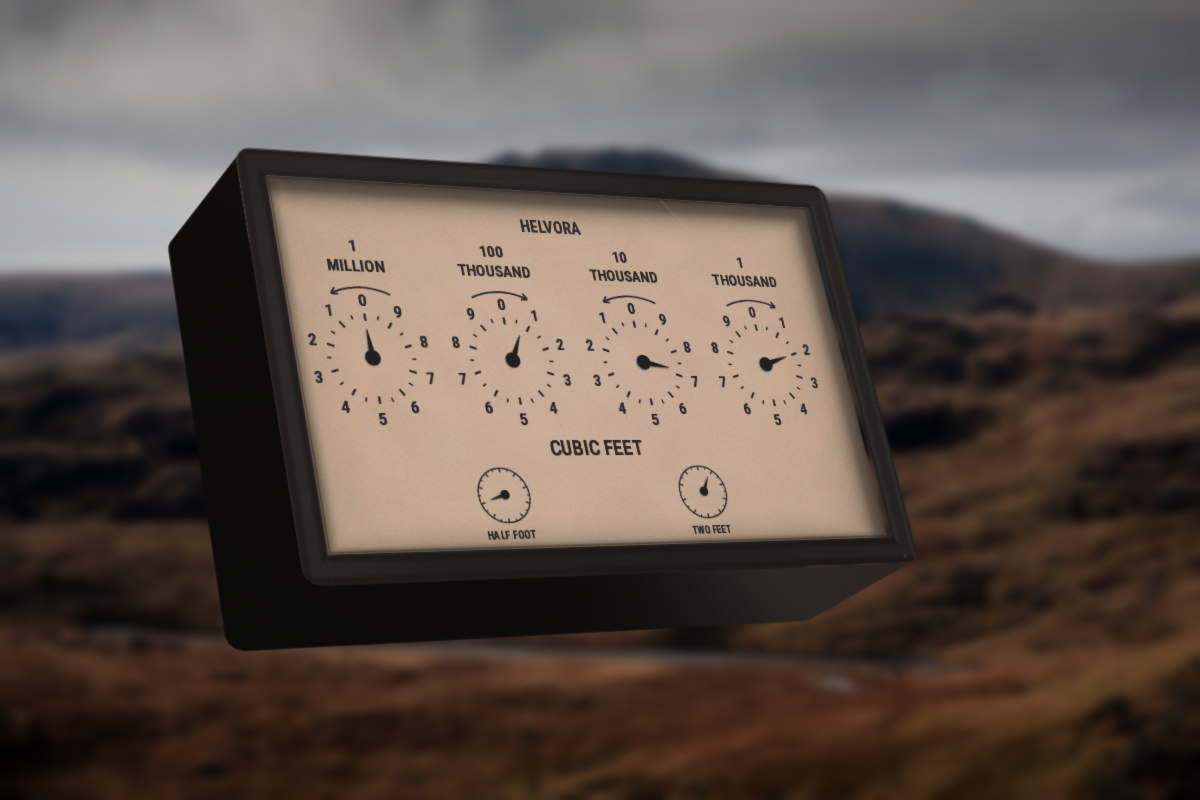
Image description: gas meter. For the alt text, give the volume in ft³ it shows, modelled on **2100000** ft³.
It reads **7200** ft³
